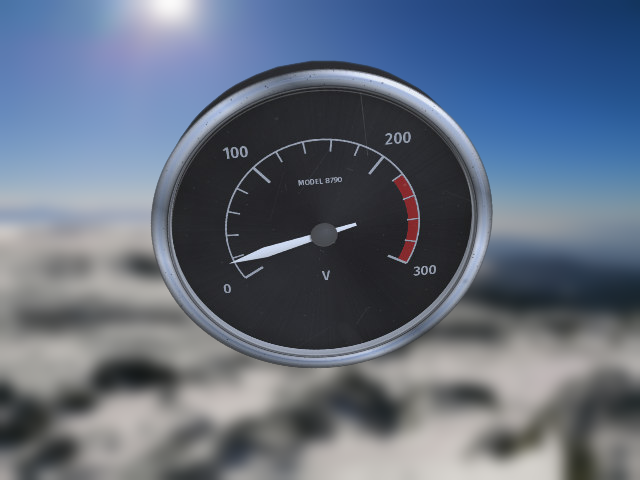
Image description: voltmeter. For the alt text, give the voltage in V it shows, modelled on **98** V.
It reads **20** V
